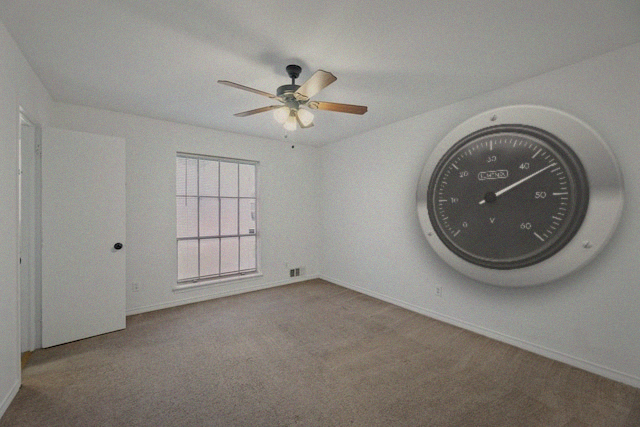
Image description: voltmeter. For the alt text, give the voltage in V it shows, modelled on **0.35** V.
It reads **44** V
